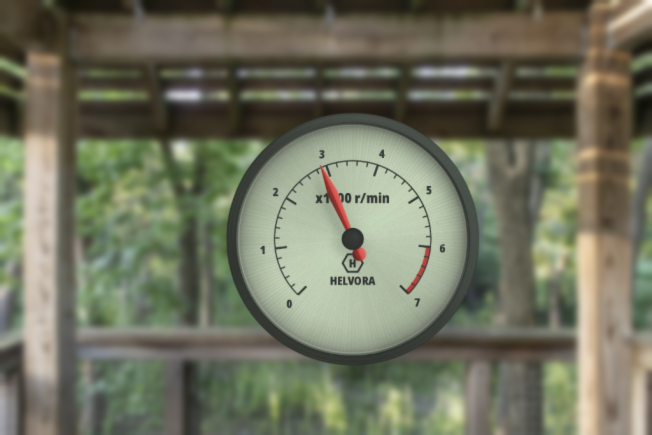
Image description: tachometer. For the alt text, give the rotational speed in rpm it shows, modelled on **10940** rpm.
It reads **2900** rpm
